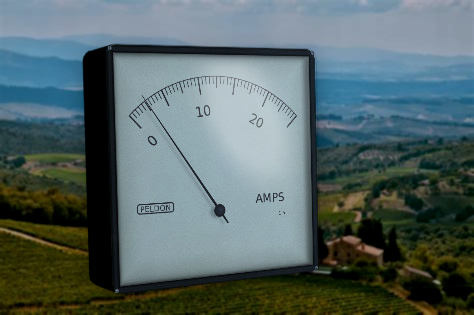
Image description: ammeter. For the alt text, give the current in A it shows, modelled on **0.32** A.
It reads **2.5** A
